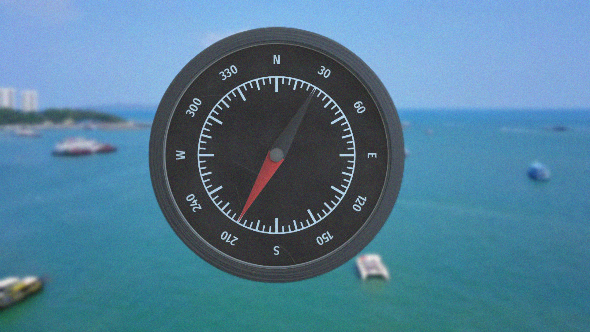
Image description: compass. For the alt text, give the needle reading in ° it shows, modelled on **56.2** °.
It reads **210** °
